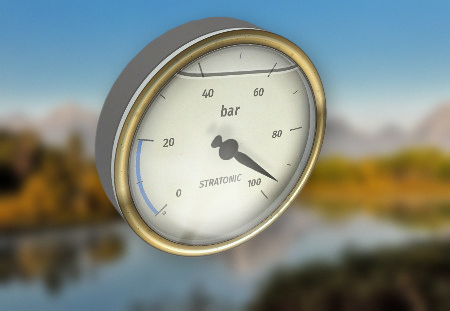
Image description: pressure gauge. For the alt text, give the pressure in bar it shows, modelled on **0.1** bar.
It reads **95** bar
